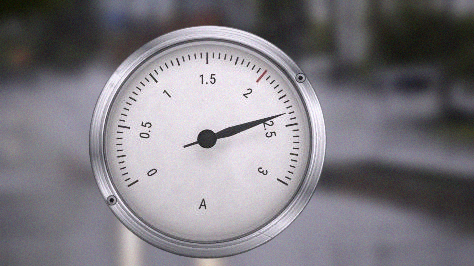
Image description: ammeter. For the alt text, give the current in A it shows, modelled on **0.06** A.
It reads **2.4** A
